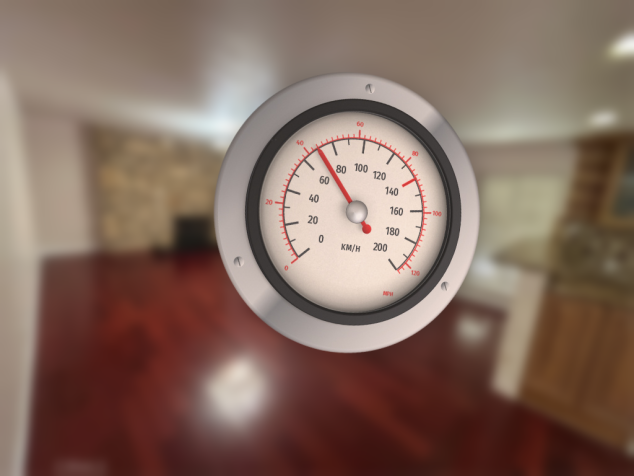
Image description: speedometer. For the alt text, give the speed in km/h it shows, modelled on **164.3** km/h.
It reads **70** km/h
